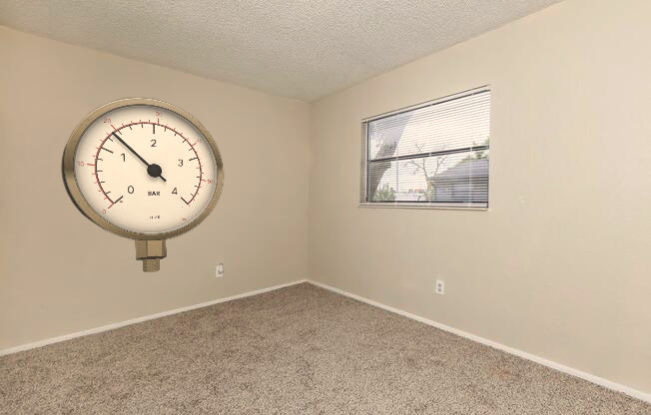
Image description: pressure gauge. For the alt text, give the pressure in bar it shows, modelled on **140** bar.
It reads **1.3** bar
